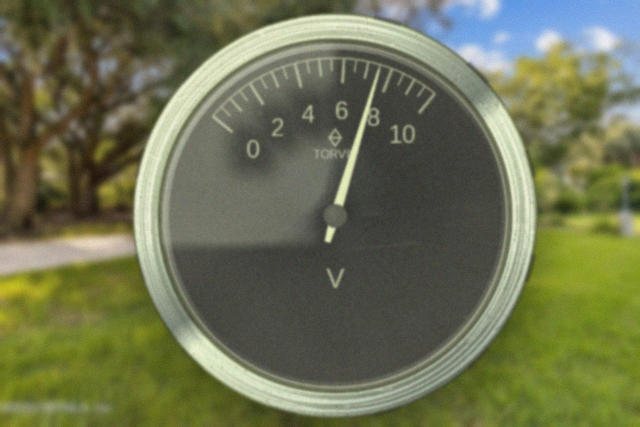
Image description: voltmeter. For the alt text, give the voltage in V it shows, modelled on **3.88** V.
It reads **7.5** V
